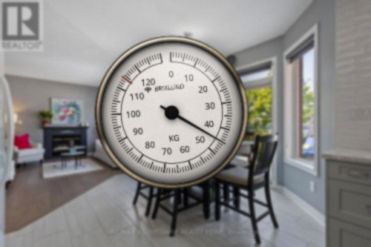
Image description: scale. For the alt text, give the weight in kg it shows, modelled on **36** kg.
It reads **45** kg
